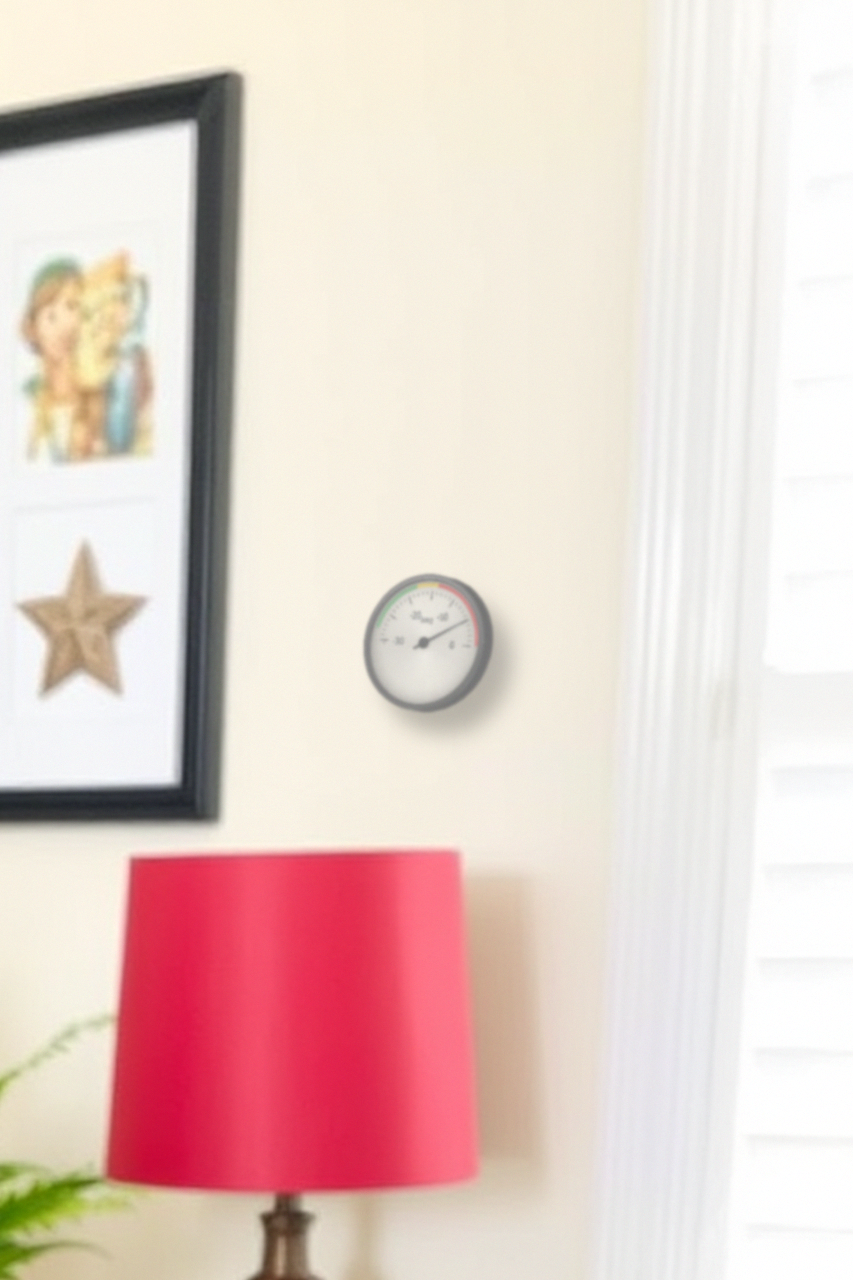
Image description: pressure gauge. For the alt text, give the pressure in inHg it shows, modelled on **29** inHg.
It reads **-5** inHg
